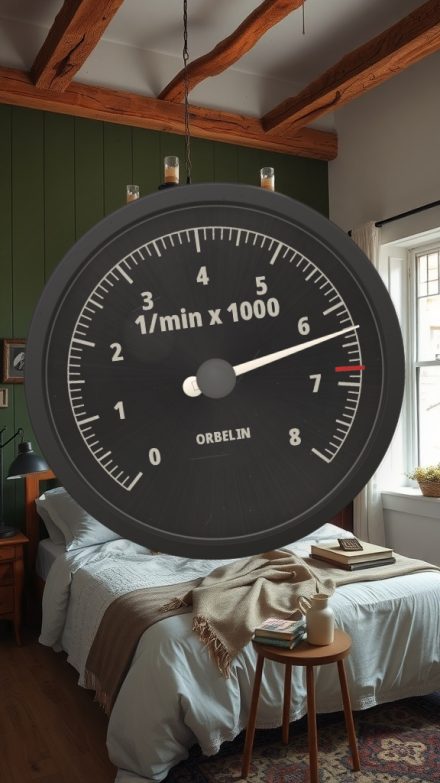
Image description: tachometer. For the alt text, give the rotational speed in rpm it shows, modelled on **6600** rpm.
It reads **6300** rpm
